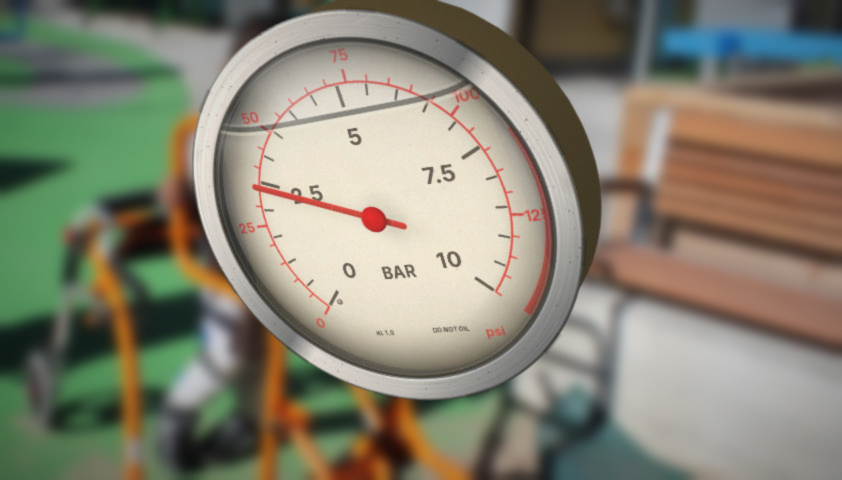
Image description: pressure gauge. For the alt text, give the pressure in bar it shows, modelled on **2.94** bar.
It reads **2.5** bar
